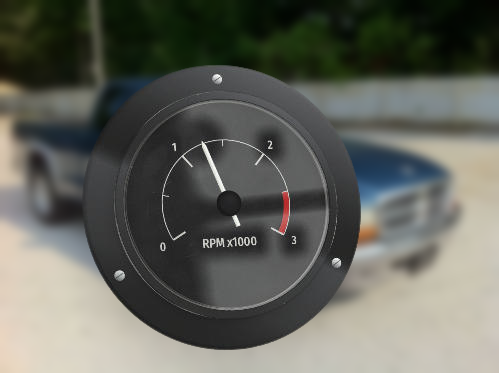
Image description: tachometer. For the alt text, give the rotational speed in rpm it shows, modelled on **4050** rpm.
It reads **1250** rpm
